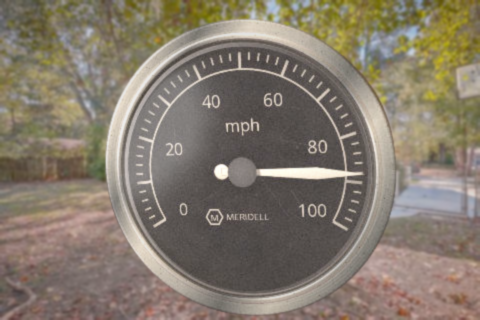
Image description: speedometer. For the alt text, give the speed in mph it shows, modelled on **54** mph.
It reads **88** mph
